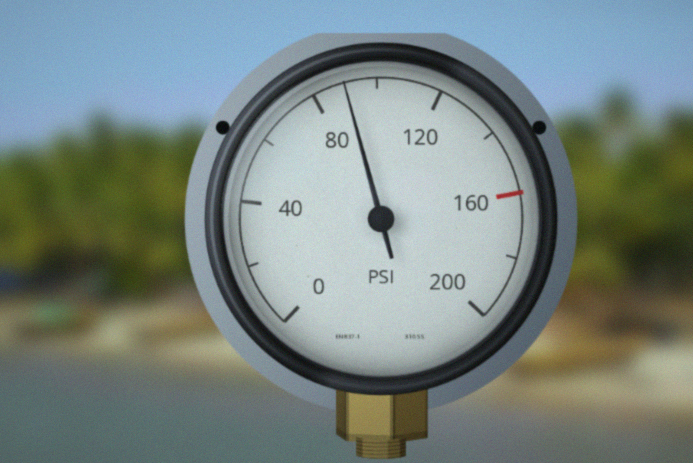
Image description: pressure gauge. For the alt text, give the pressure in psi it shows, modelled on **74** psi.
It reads **90** psi
